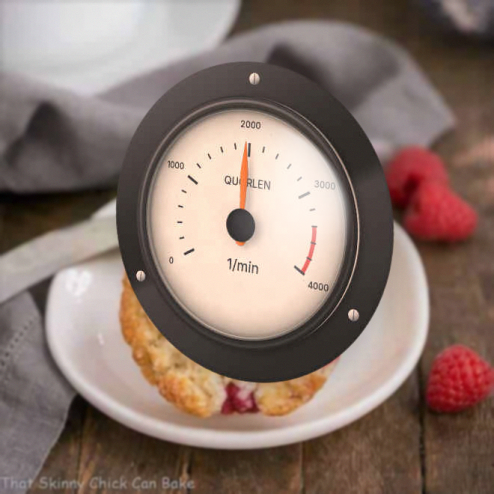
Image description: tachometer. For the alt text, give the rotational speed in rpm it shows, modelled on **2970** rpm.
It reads **2000** rpm
